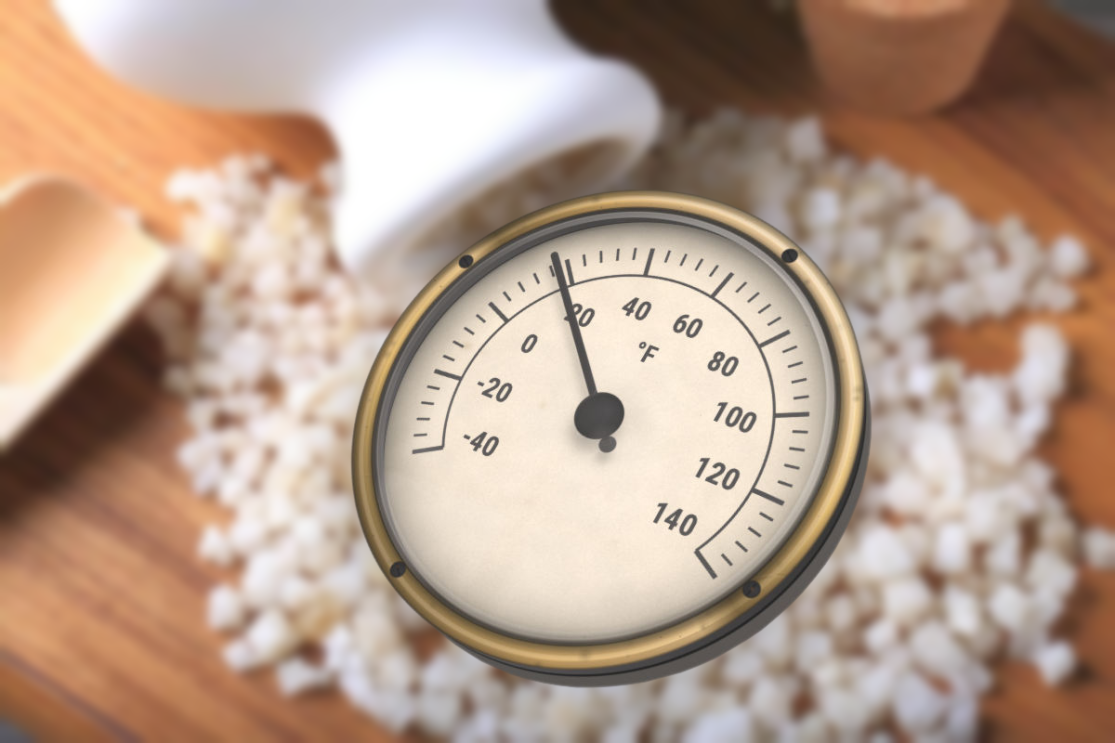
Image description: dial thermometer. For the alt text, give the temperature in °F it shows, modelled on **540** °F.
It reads **18** °F
